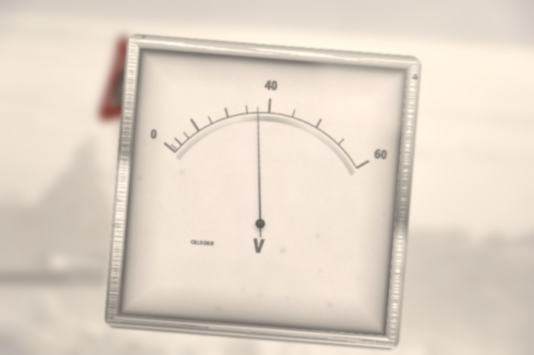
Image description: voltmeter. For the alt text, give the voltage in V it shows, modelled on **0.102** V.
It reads **37.5** V
